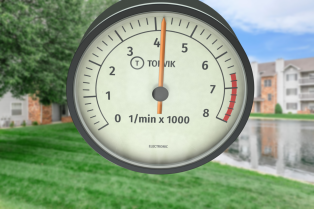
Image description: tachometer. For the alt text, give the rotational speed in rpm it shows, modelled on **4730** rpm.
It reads **4200** rpm
